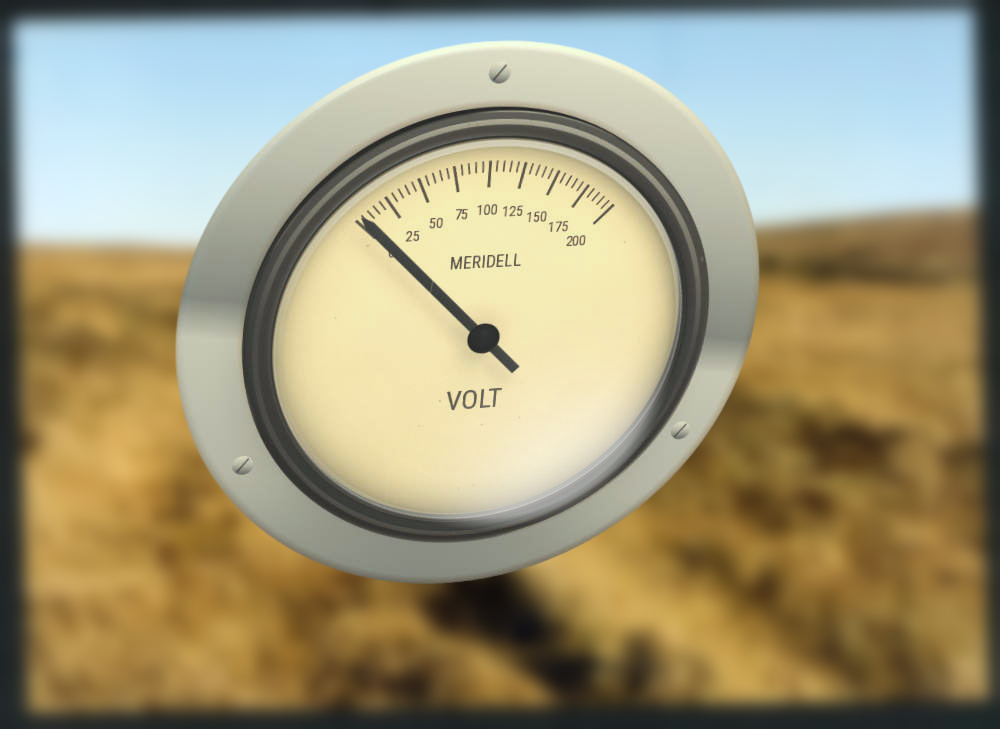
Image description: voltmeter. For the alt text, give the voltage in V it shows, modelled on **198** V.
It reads **5** V
